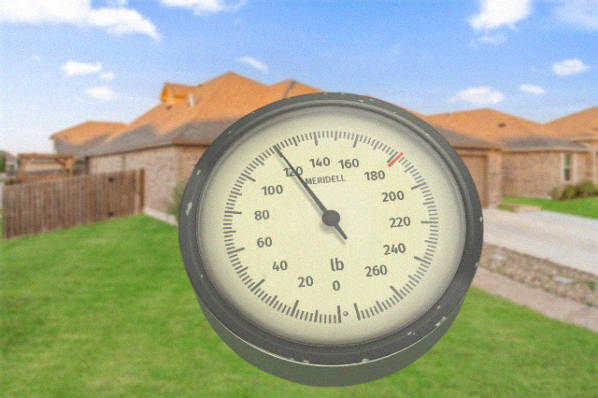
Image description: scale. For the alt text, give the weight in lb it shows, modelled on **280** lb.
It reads **120** lb
